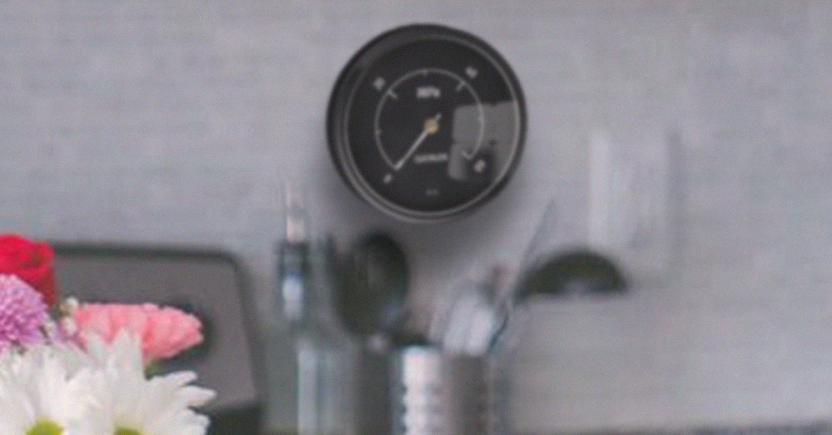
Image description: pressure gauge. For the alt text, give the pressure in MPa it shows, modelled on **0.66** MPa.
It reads **0** MPa
